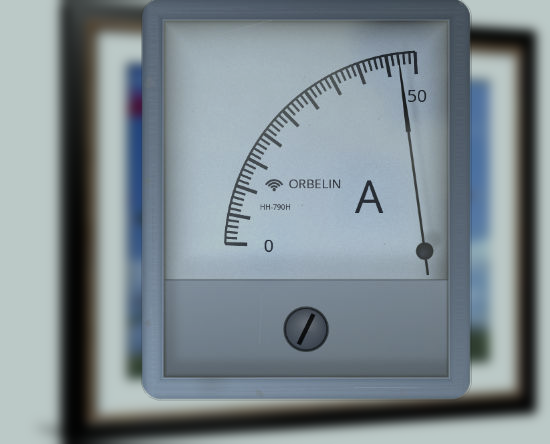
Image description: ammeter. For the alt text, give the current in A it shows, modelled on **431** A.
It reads **47** A
